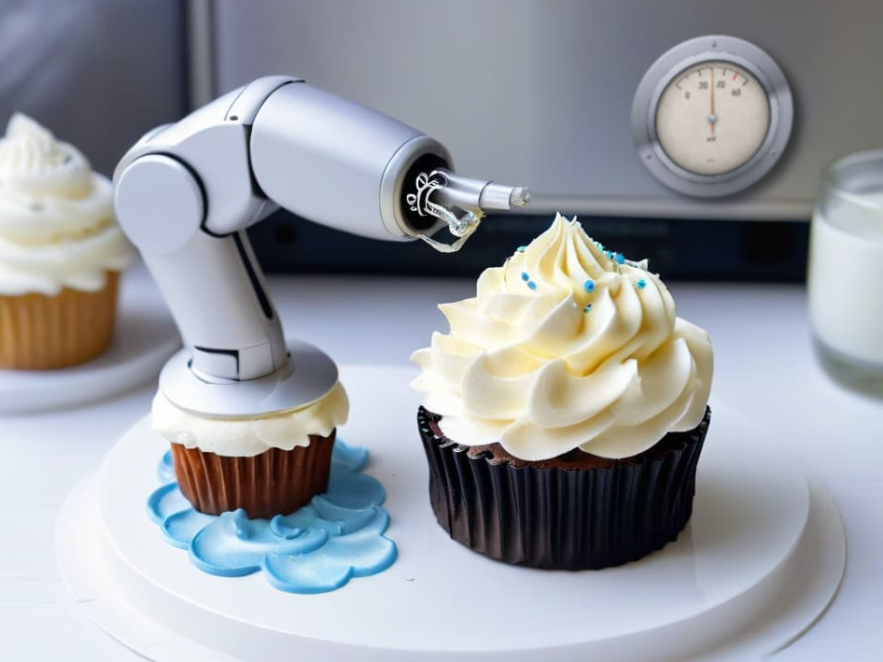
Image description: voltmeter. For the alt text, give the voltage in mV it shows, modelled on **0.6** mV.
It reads **30** mV
